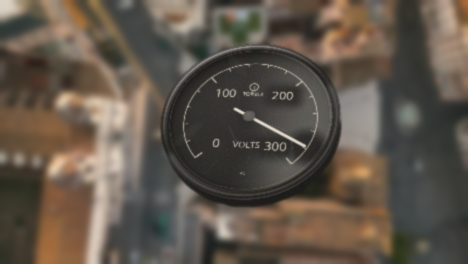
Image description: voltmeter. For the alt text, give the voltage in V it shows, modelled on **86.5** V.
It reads **280** V
